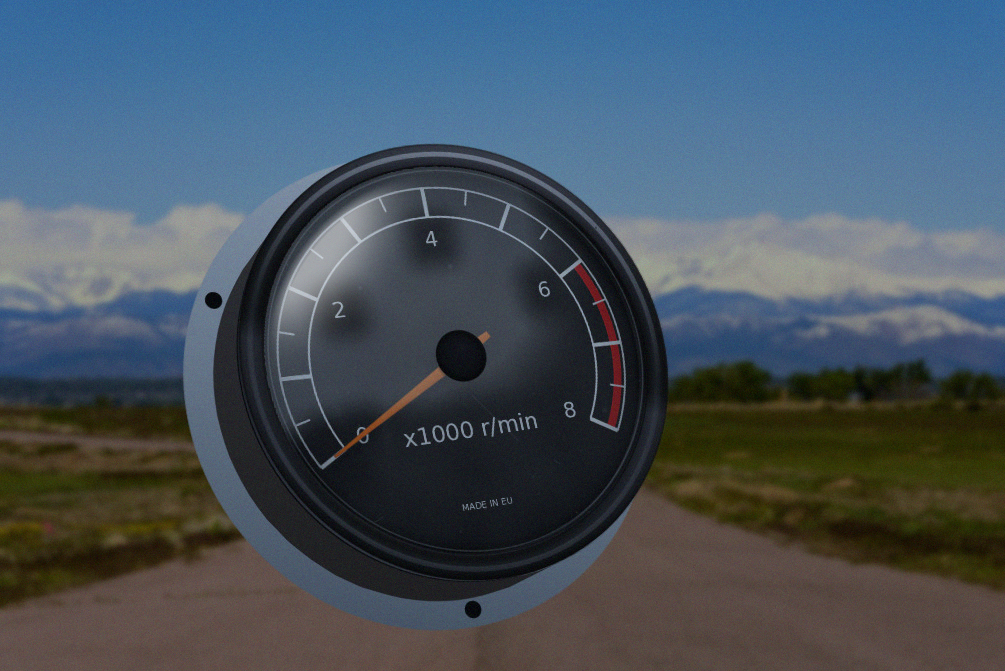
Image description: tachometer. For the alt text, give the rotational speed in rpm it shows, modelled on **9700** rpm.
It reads **0** rpm
